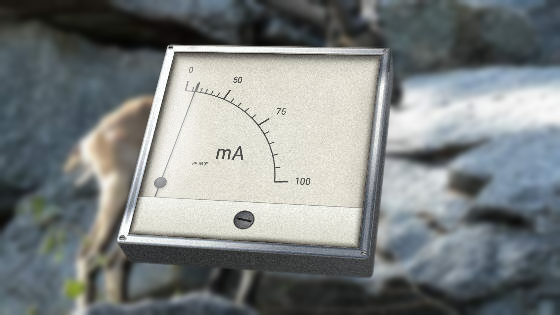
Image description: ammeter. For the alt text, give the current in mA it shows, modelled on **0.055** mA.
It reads **25** mA
